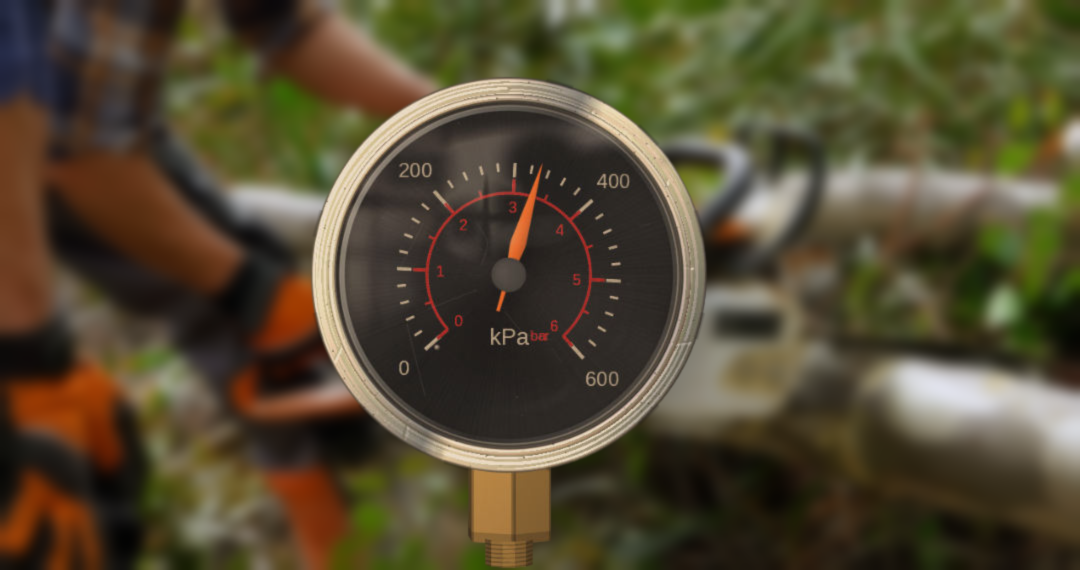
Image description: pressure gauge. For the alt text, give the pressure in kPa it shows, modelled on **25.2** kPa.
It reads **330** kPa
